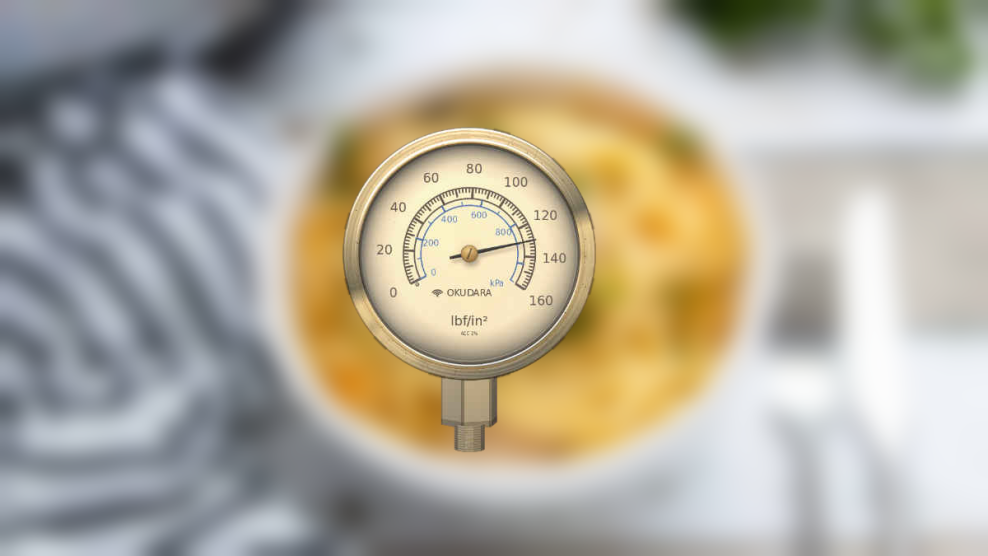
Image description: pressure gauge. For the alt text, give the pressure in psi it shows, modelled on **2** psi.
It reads **130** psi
